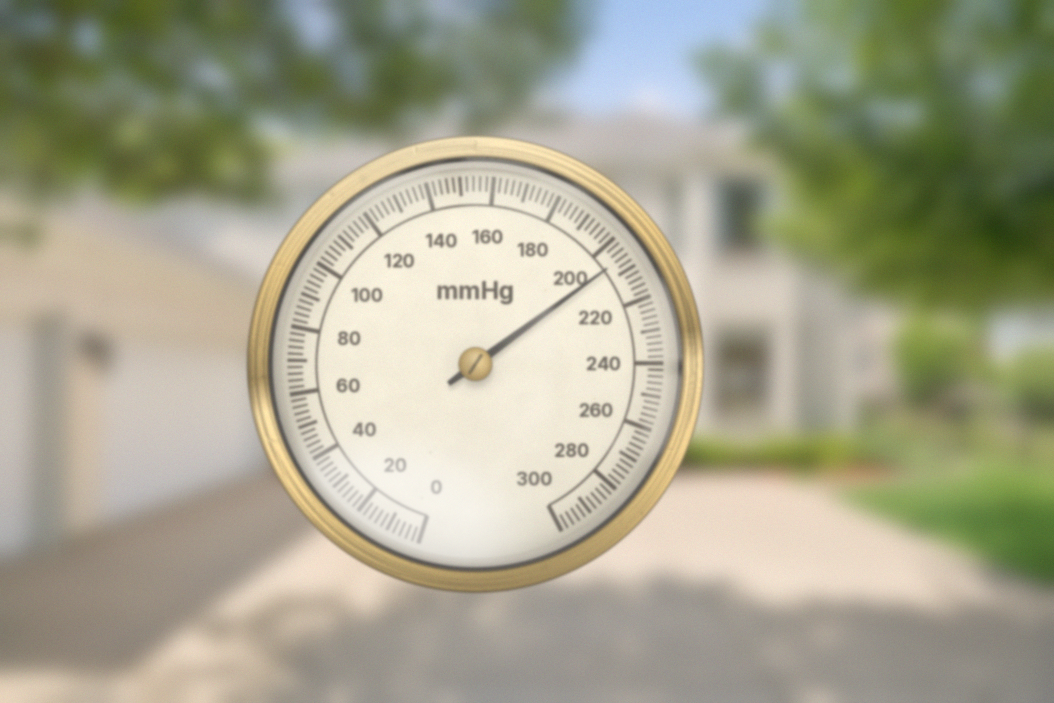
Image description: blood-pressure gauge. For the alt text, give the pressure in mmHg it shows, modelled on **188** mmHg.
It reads **206** mmHg
